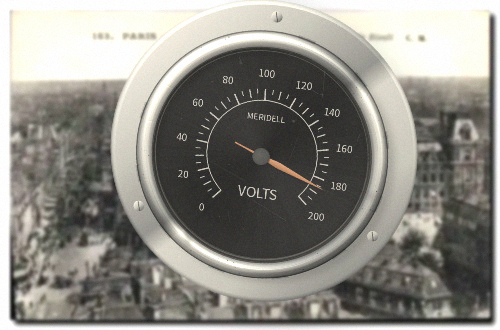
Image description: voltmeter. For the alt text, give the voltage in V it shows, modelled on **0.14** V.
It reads **185** V
